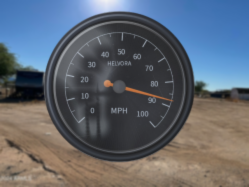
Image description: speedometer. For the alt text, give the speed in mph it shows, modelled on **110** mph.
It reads **87.5** mph
